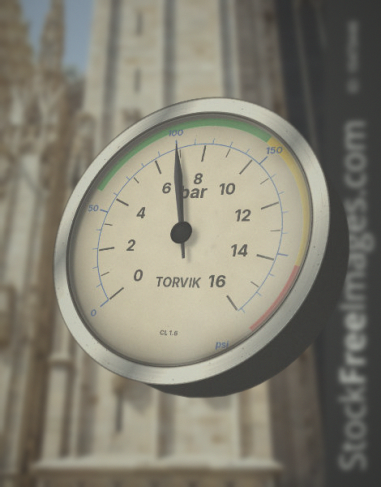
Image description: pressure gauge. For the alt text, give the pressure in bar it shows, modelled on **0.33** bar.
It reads **7** bar
